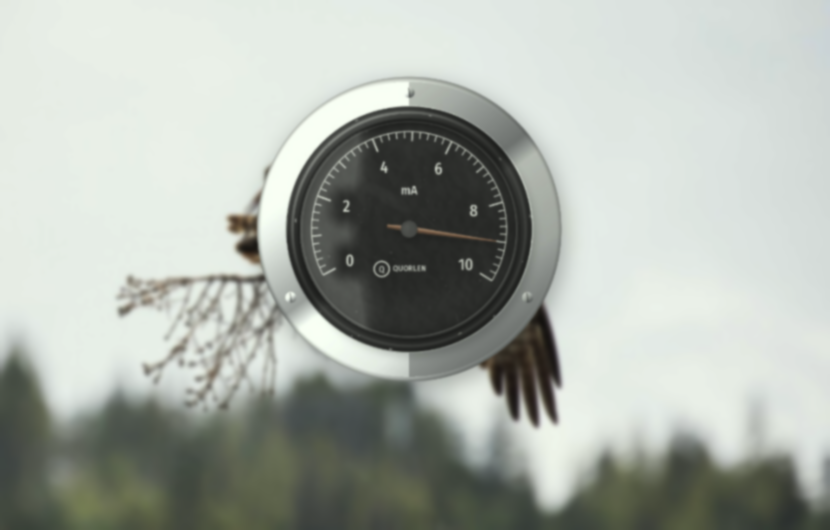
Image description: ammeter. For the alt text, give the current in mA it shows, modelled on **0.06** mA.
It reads **9** mA
